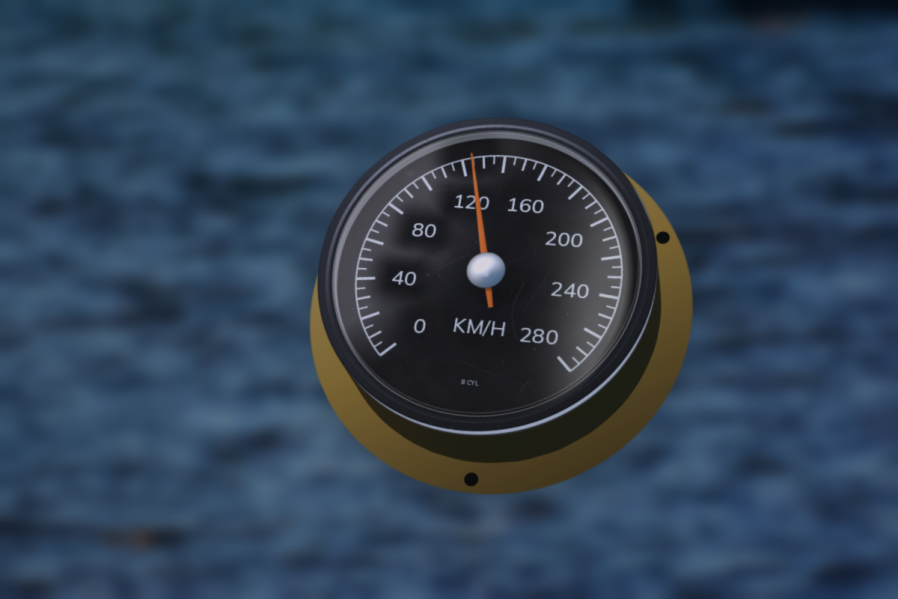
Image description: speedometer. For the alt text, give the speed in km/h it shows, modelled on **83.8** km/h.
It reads **125** km/h
